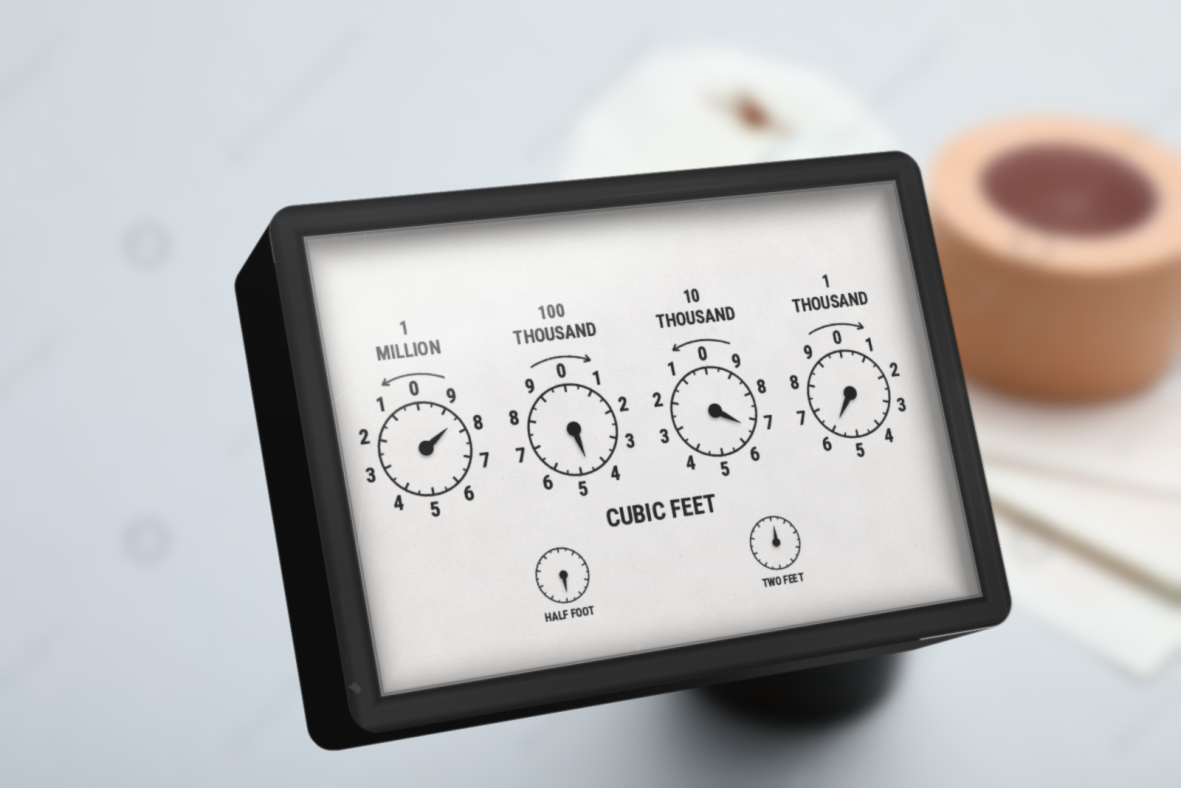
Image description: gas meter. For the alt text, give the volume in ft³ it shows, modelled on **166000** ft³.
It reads **846600** ft³
